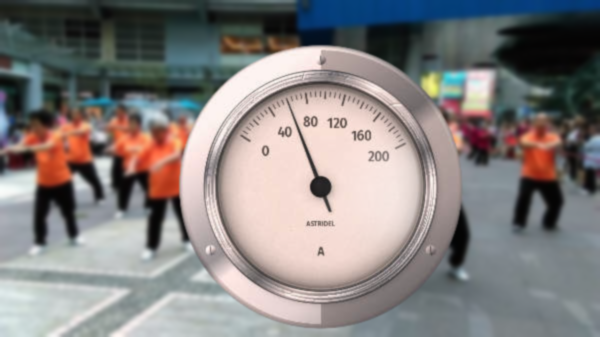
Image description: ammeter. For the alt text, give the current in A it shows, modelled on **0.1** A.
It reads **60** A
